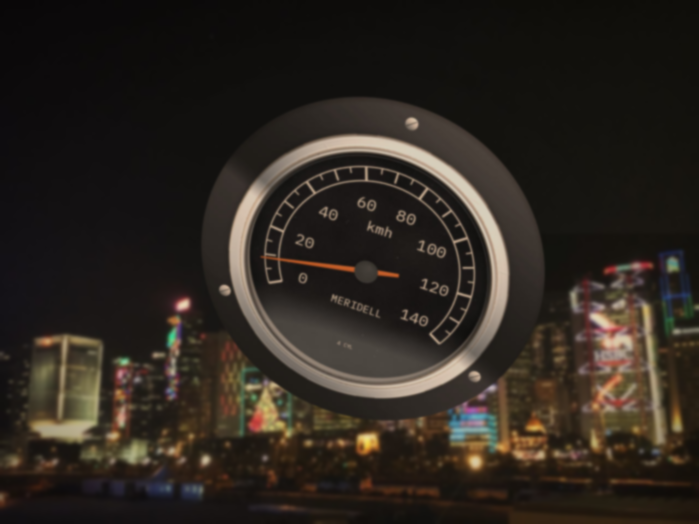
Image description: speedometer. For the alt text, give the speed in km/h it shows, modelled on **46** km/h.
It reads **10** km/h
